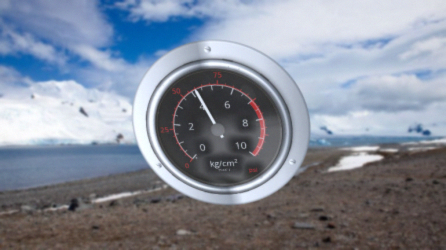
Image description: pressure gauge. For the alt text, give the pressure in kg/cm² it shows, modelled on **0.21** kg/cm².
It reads **4.25** kg/cm²
